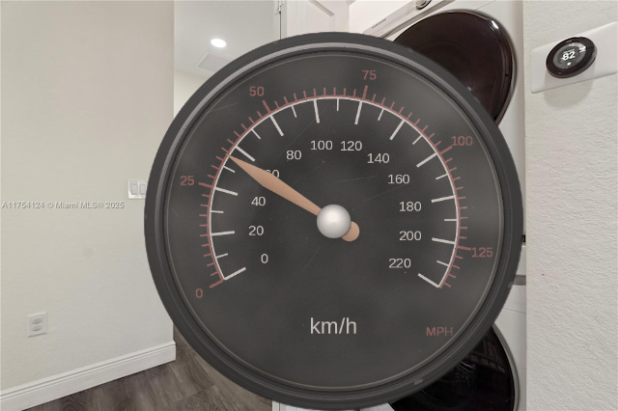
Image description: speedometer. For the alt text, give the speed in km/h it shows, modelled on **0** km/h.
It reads **55** km/h
